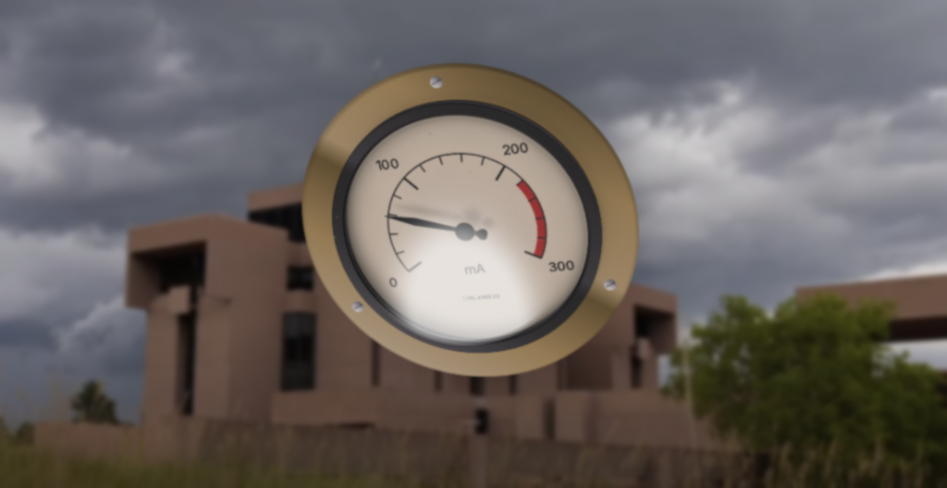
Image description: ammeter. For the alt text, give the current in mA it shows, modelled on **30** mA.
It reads **60** mA
